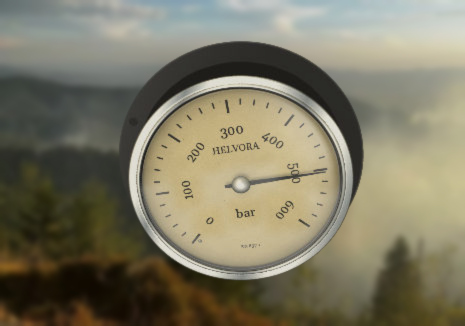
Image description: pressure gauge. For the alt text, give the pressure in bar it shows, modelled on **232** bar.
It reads **500** bar
